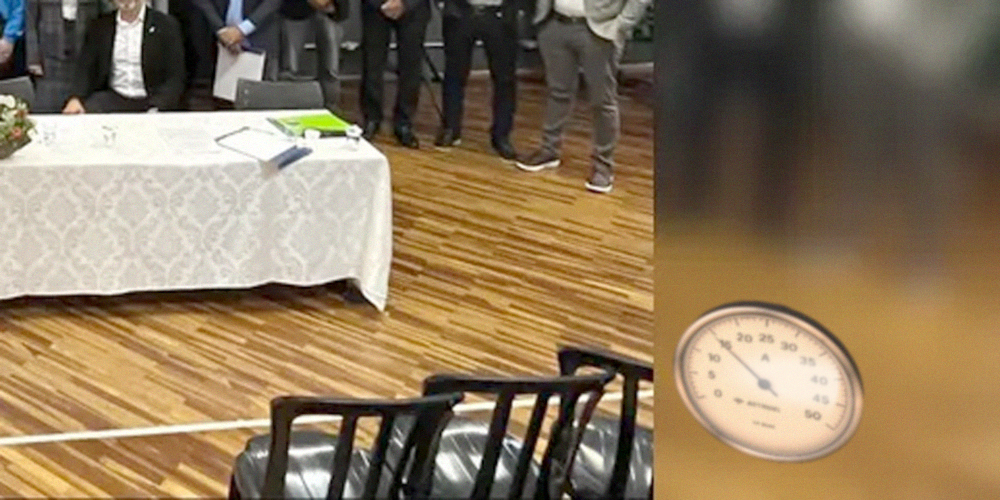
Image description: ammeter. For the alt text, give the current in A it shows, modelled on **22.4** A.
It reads **15** A
